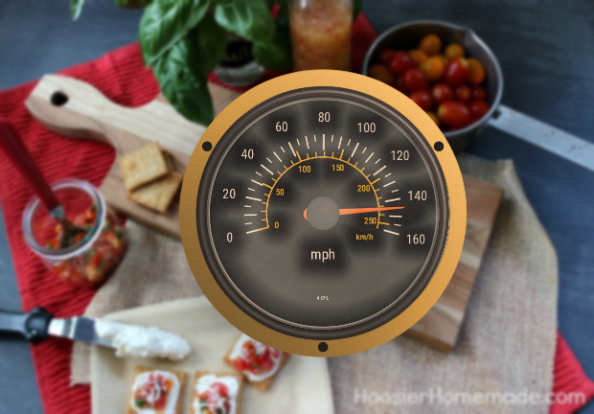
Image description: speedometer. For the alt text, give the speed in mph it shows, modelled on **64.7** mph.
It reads **145** mph
